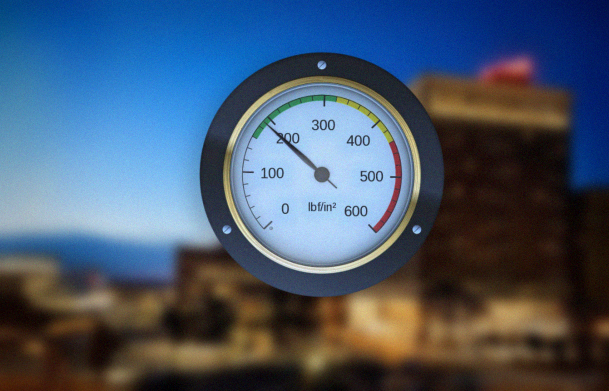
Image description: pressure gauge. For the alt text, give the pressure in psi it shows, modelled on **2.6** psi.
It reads **190** psi
